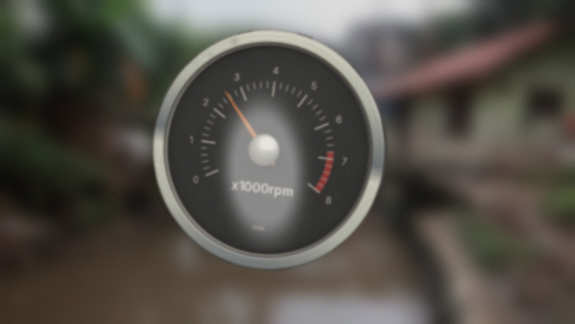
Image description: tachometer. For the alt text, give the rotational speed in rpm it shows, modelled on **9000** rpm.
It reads **2600** rpm
